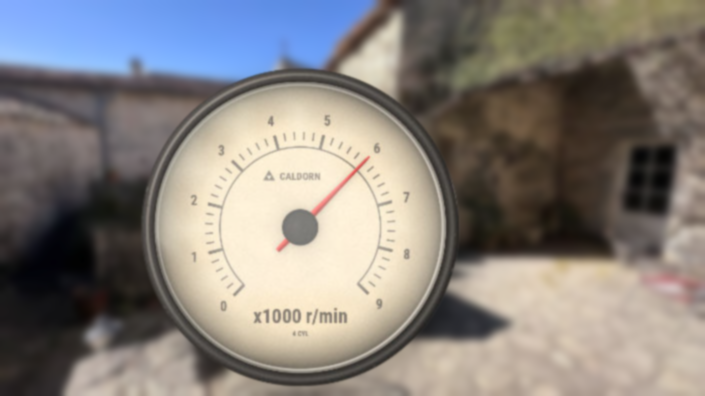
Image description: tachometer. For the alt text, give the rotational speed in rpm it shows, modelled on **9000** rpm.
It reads **6000** rpm
